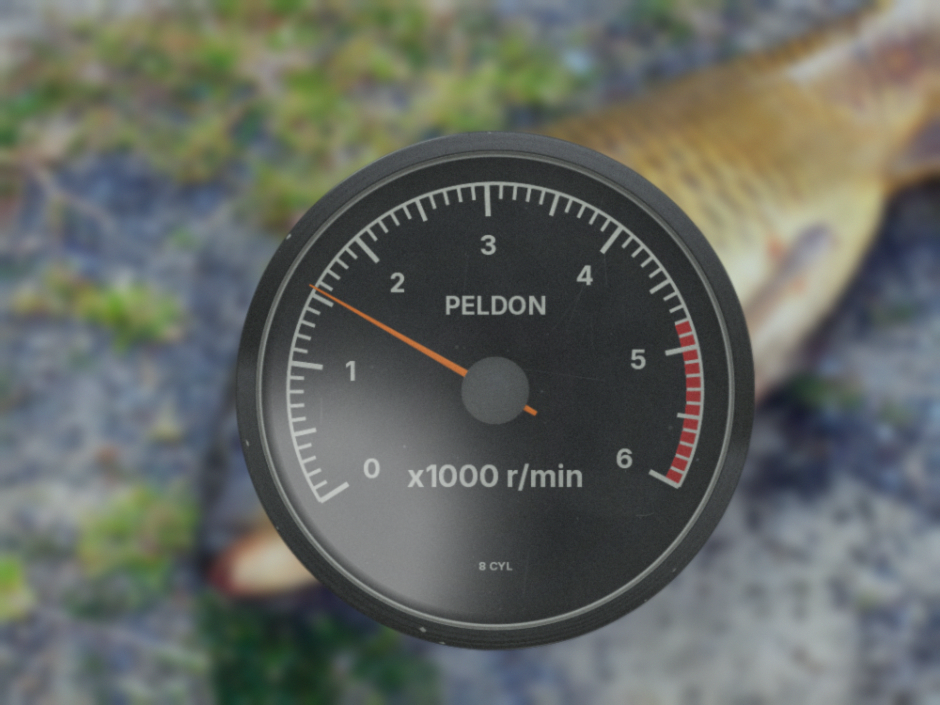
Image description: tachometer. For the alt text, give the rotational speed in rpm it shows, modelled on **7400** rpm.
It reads **1550** rpm
